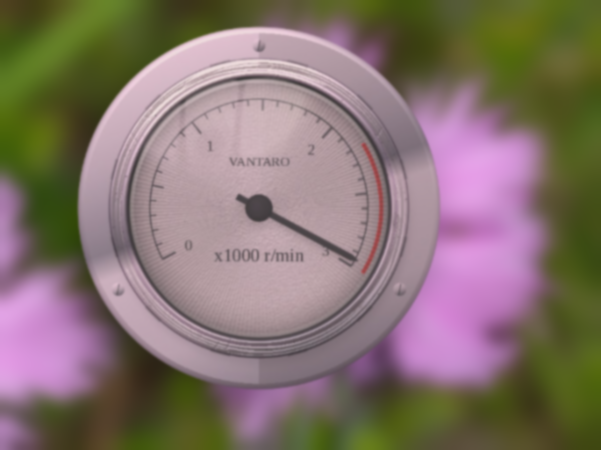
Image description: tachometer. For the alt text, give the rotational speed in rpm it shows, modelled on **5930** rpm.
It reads **2950** rpm
